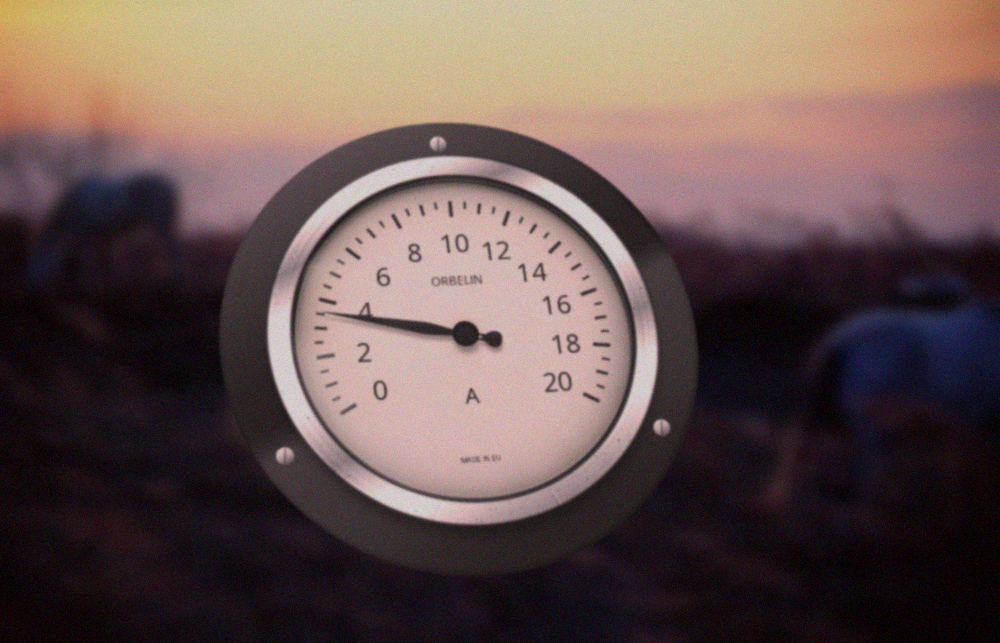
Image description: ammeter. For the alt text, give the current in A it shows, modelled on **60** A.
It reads **3.5** A
